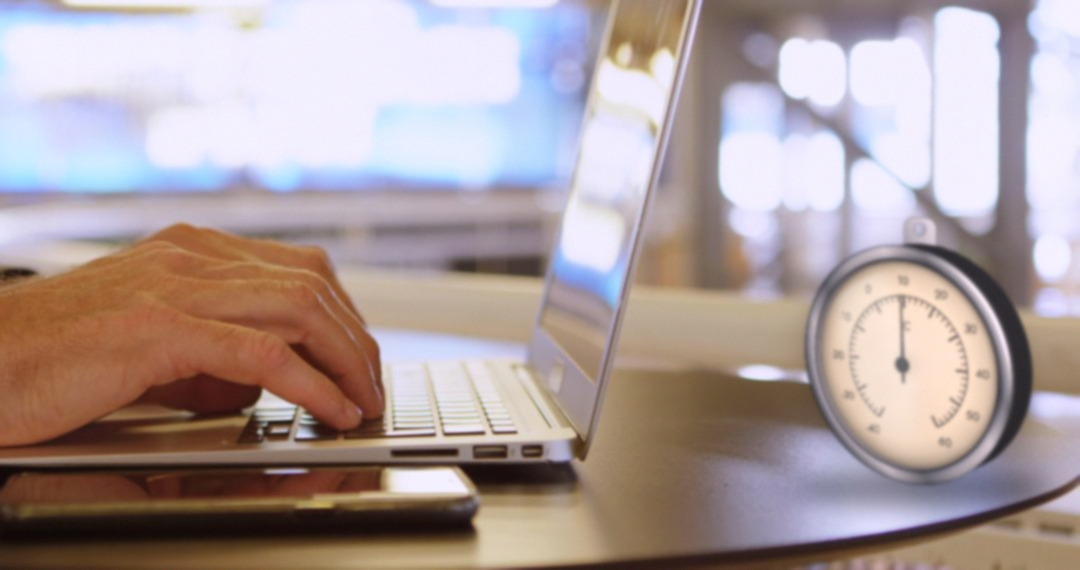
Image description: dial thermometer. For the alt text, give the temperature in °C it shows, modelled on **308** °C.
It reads **10** °C
